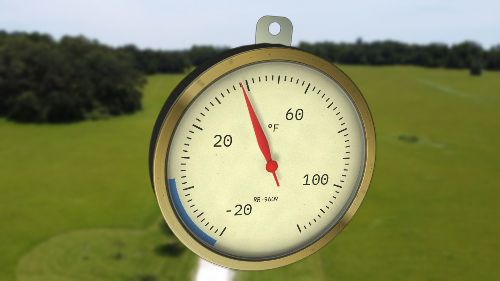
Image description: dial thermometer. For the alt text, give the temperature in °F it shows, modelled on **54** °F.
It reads **38** °F
